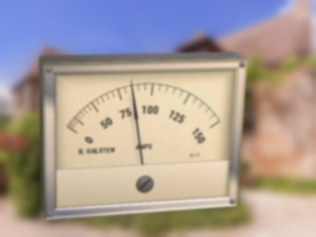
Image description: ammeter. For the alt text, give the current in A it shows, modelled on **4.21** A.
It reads **85** A
